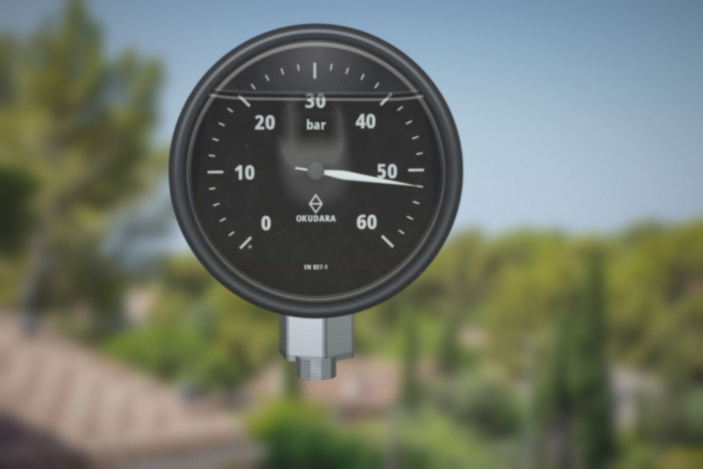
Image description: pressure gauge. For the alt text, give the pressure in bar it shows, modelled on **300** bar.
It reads **52** bar
